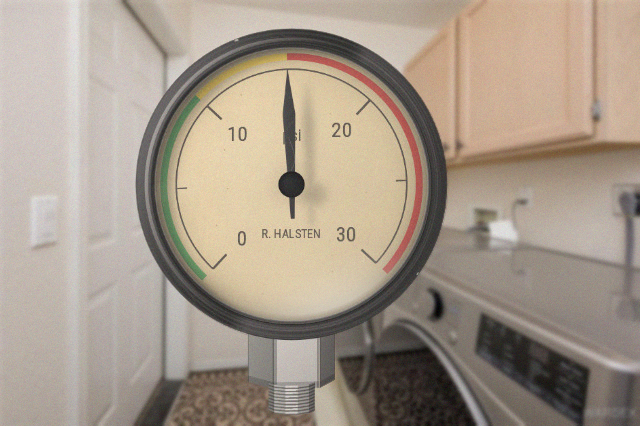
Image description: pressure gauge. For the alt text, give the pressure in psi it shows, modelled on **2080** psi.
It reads **15** psi
